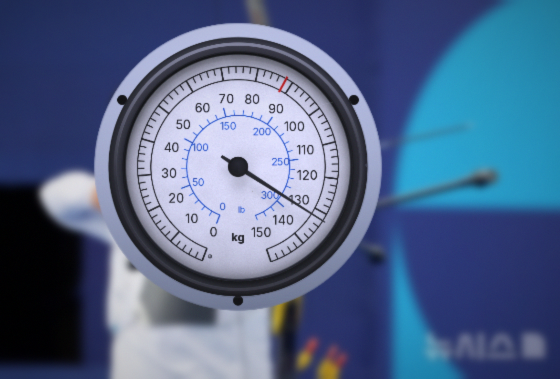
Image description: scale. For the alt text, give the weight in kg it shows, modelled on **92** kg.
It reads **132** kg
